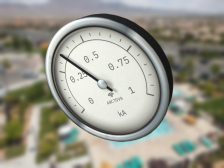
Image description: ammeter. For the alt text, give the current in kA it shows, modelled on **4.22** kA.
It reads **0.35** kA
